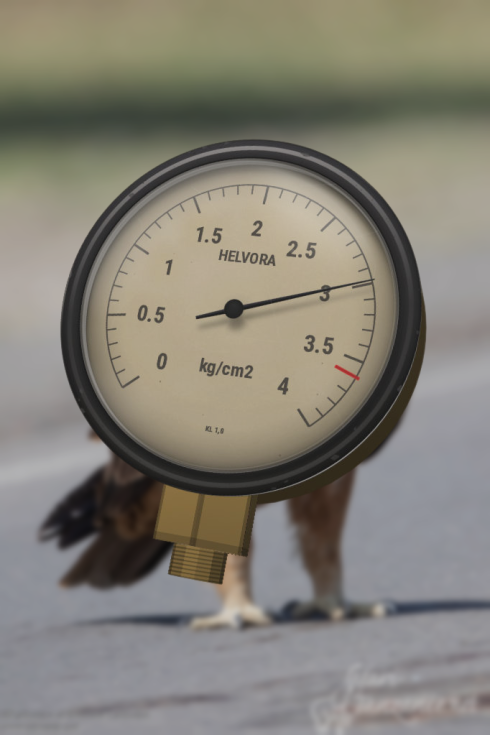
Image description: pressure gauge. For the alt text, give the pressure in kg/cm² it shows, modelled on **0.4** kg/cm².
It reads **3** kg/cm²
